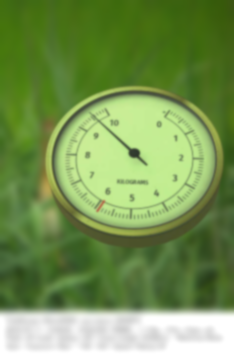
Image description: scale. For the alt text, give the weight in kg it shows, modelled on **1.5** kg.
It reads **9.5** kg
